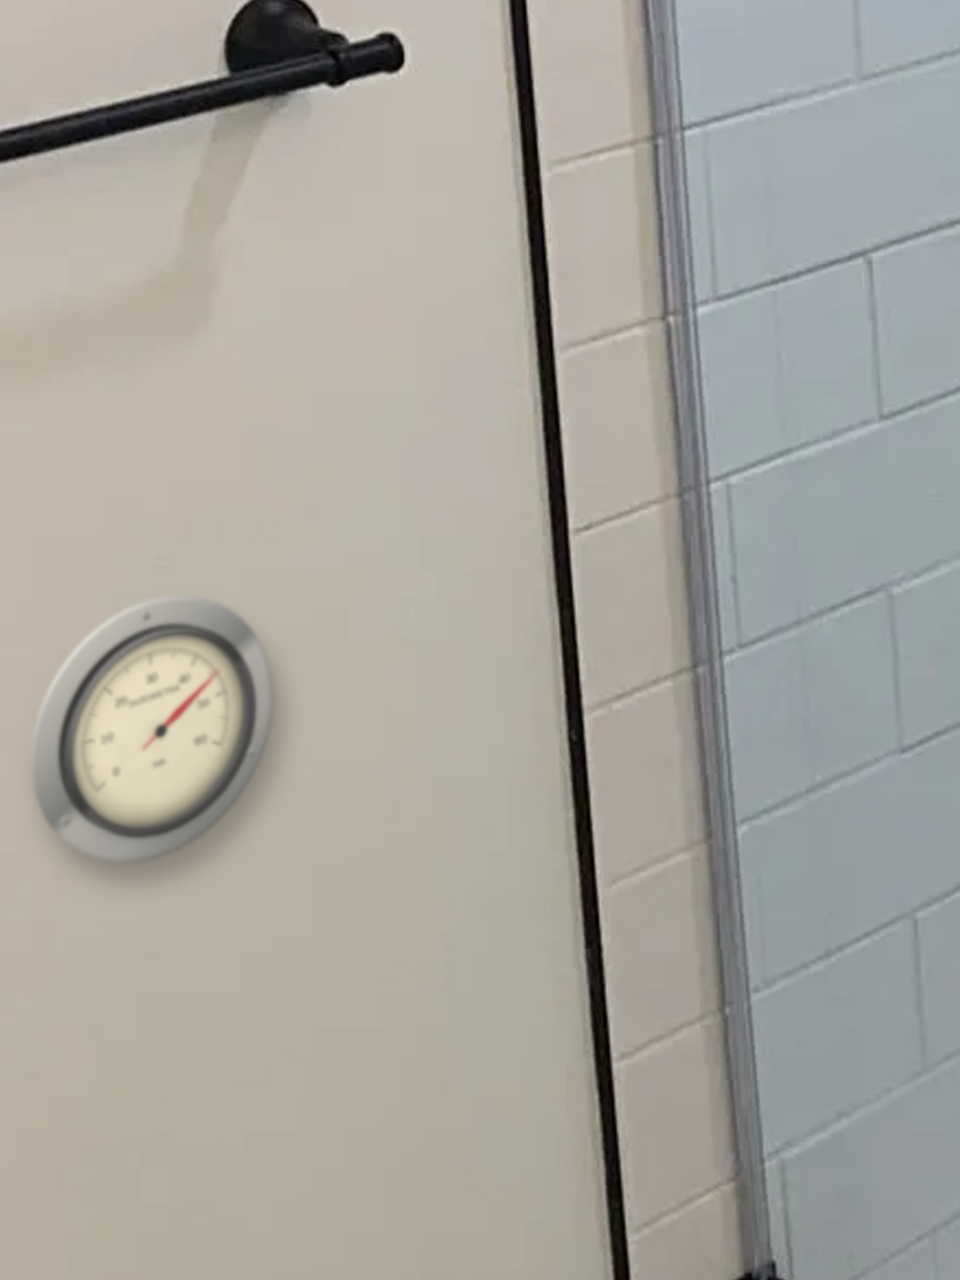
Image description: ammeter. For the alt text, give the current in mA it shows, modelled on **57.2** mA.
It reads **45** mA
